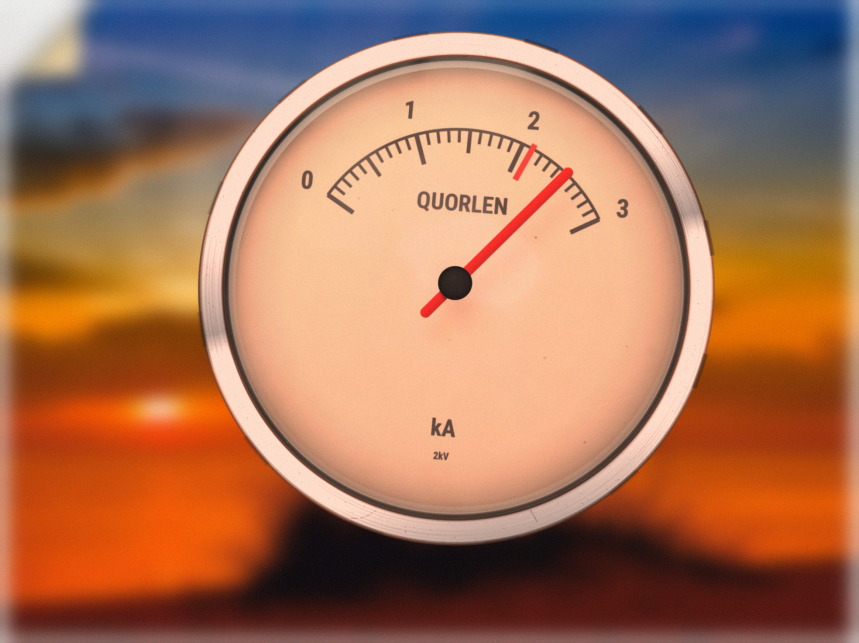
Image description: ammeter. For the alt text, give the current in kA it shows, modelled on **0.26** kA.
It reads **2.5** kA
